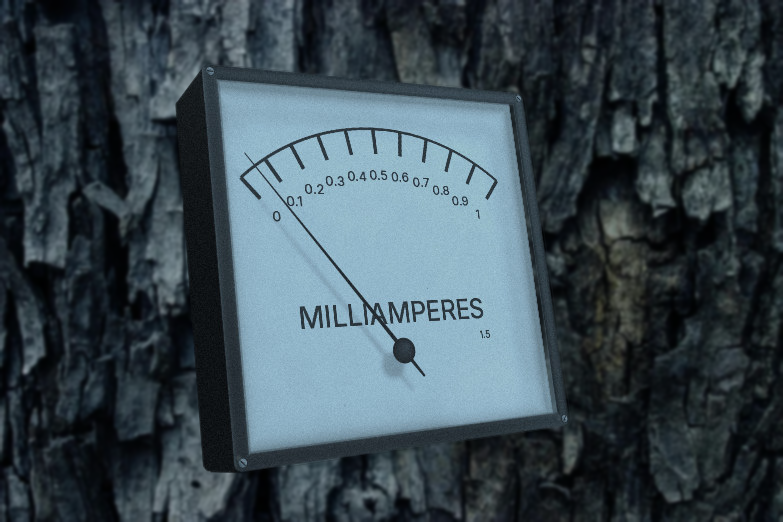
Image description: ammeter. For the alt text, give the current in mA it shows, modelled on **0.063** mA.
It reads **0.05** mA
